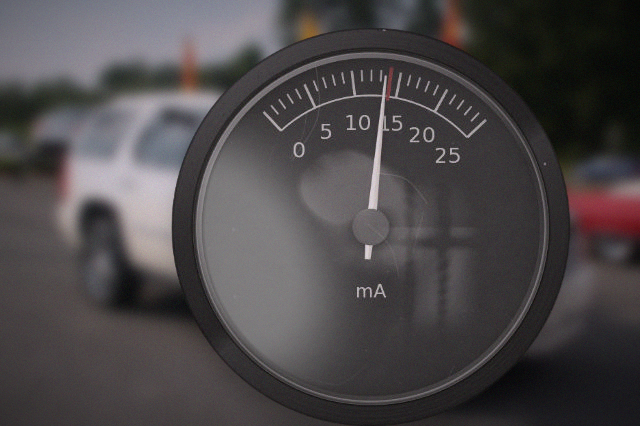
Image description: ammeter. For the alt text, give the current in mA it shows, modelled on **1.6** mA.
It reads **13.5** mA
